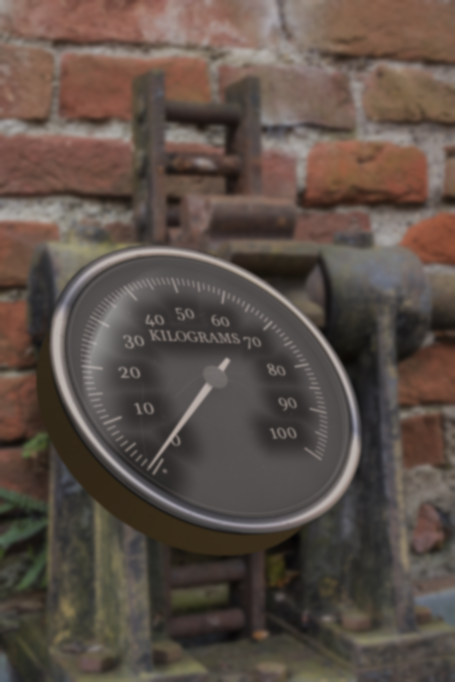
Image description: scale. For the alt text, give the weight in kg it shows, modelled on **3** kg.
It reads **1** kg
